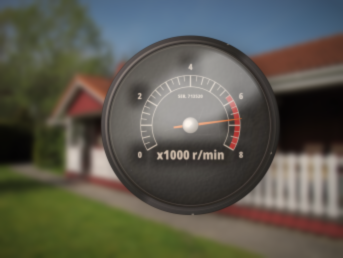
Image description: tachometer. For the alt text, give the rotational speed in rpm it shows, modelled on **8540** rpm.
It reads **6750** rpm
